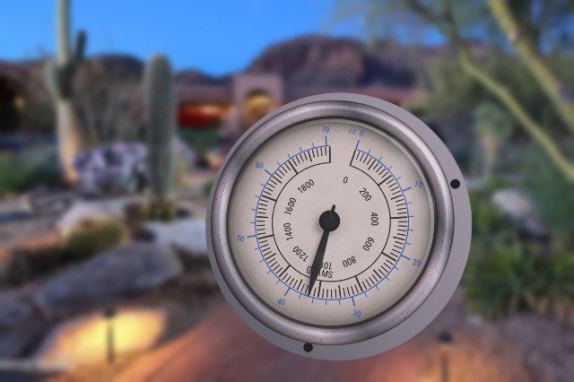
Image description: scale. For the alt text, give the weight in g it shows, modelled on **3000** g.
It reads **1040** g
